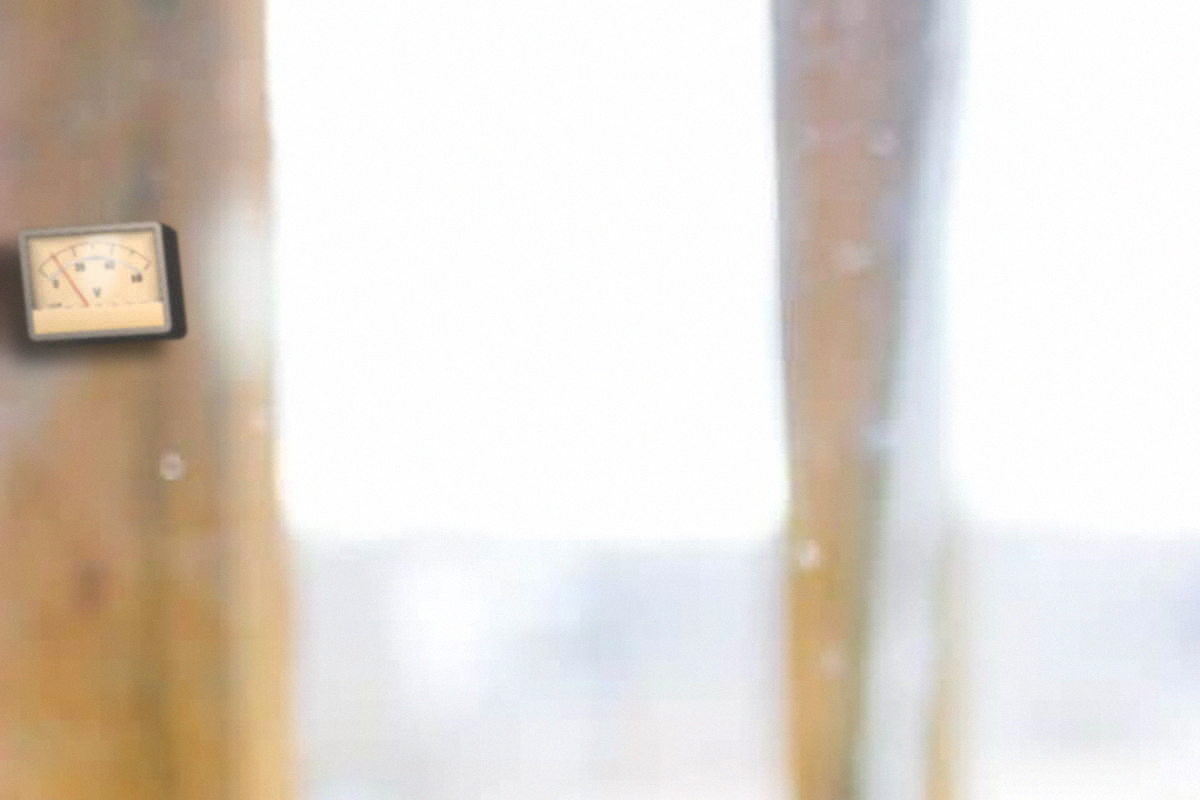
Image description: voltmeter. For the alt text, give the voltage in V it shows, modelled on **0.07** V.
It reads **10** V
